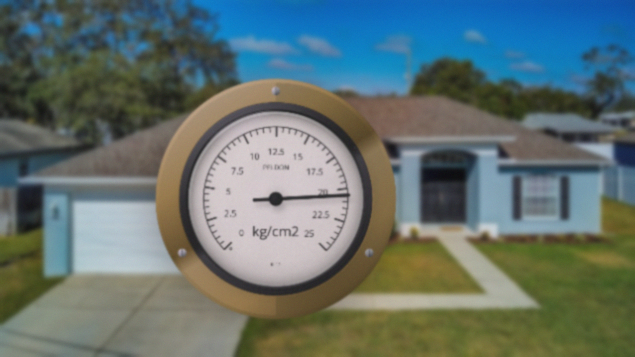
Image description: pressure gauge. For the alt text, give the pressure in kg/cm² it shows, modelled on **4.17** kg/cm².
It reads **20.5** kg/cm²
